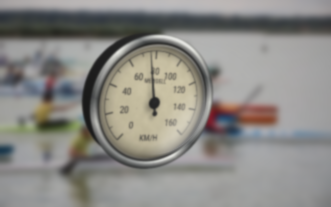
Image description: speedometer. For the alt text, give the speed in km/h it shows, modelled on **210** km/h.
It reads **75** km/h
